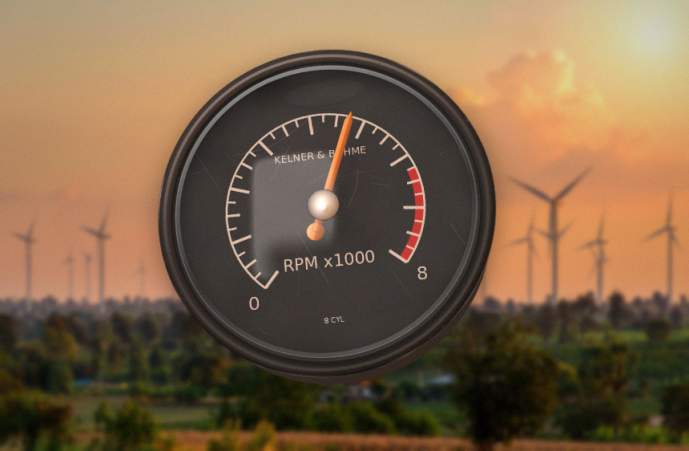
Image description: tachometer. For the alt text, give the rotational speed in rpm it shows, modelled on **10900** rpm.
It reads **4750** rpm
